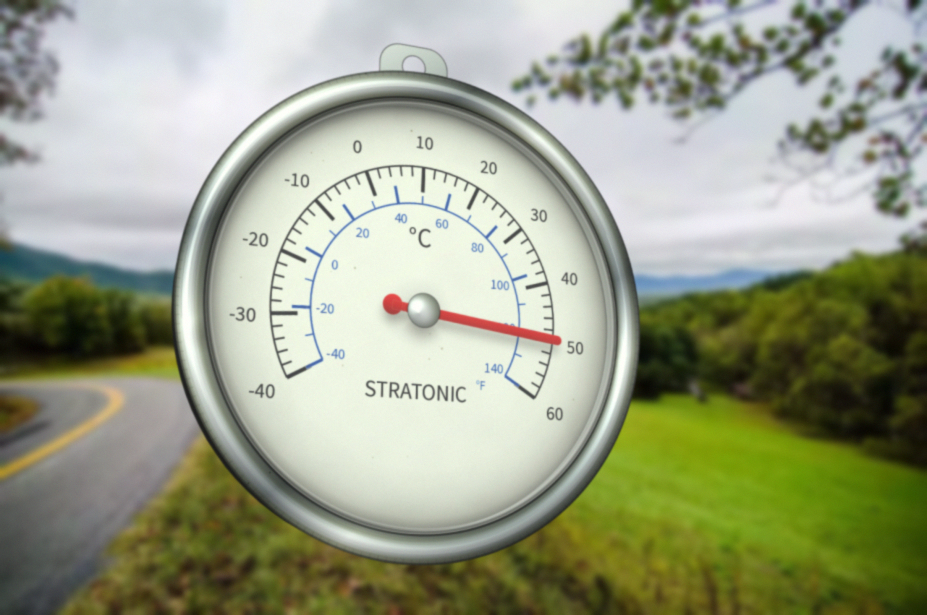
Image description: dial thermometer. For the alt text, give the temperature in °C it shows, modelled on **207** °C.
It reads **50** °C
